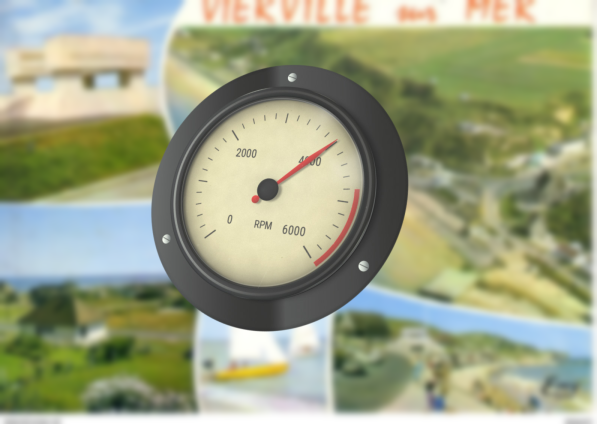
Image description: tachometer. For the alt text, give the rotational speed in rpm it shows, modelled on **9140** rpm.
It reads **4000** rpm
